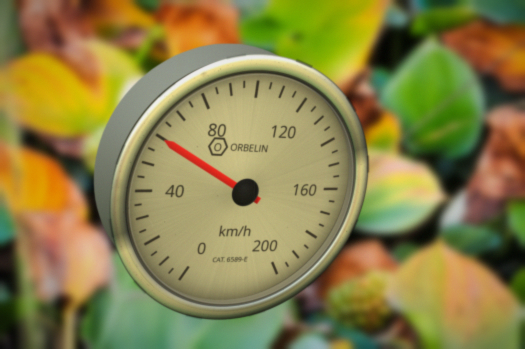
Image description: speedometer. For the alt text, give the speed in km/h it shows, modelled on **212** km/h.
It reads **60** km/h
